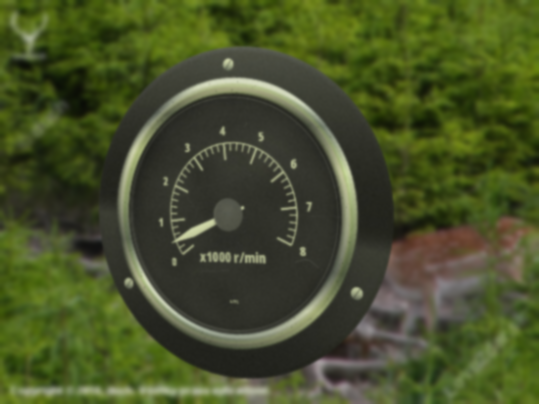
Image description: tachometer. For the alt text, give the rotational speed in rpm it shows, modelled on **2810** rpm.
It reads **400** rpm
